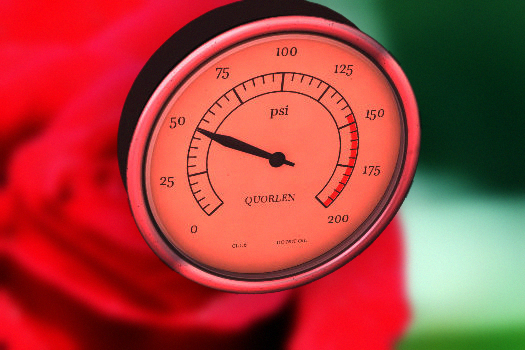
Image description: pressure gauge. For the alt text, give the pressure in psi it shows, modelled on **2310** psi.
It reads **50** psi
